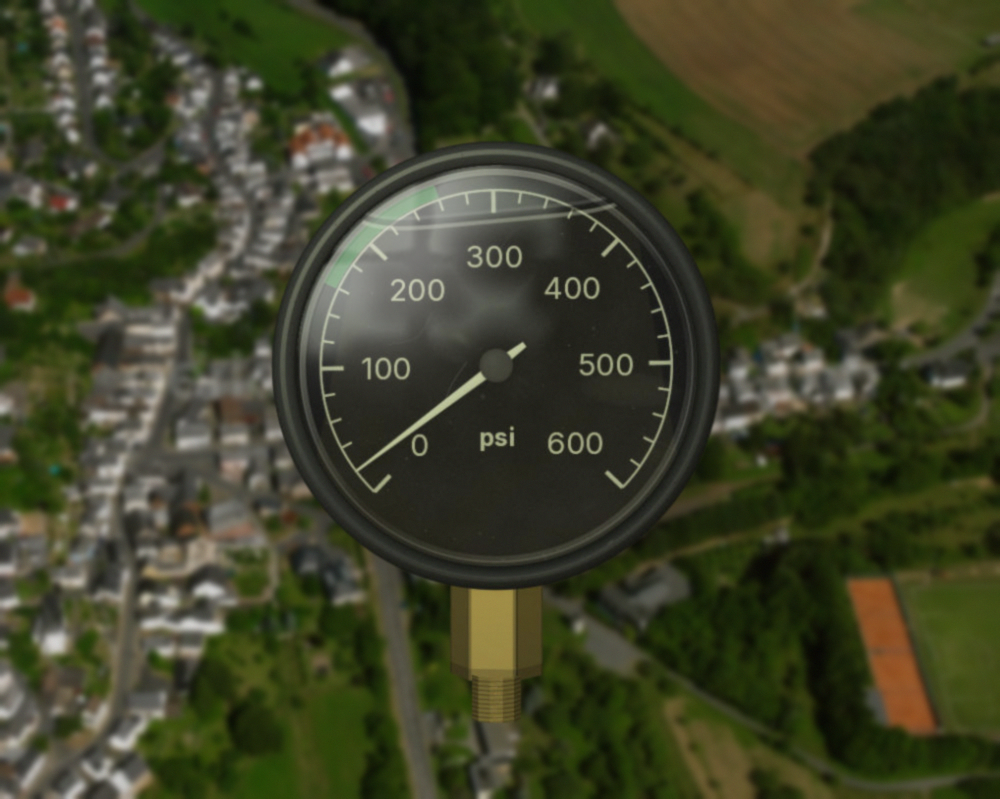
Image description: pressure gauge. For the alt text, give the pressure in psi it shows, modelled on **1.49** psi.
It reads **20** psi
